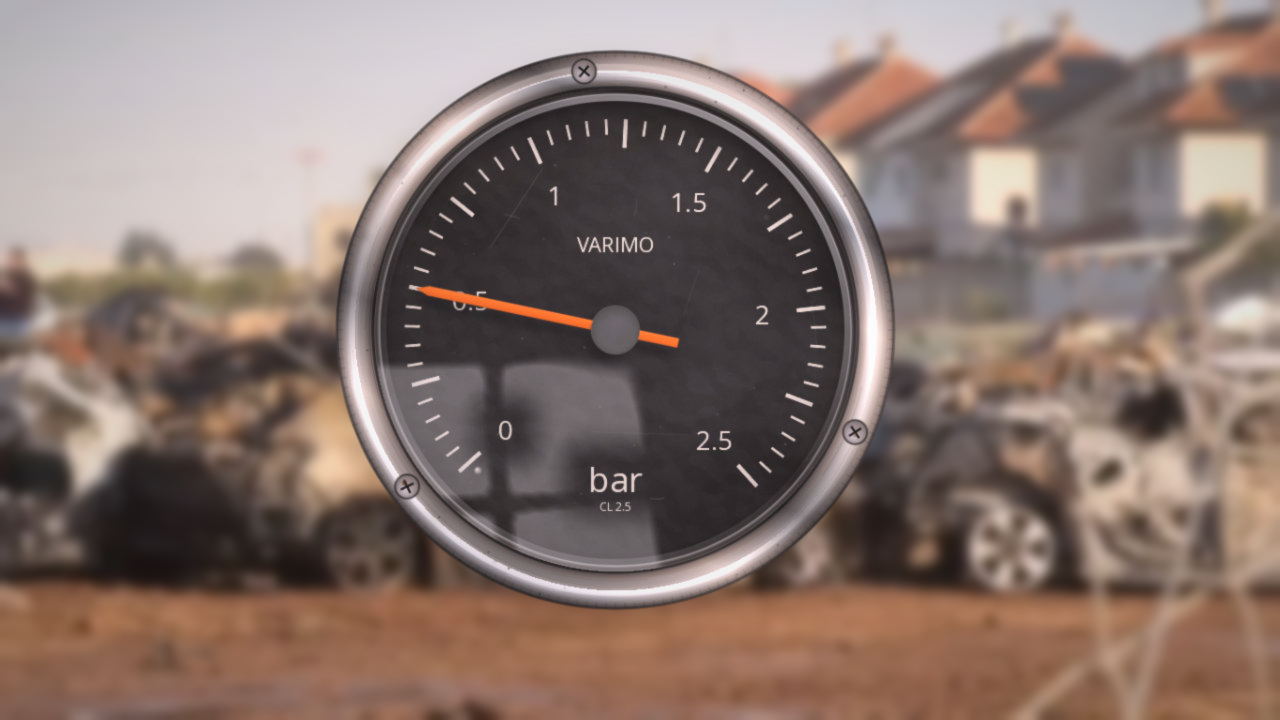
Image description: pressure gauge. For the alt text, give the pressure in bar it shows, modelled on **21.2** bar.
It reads **0.5** bar
